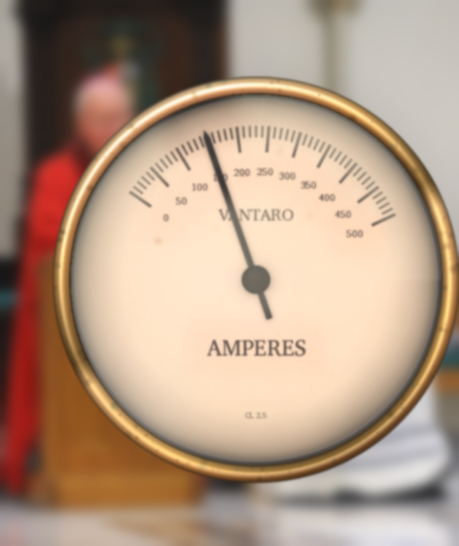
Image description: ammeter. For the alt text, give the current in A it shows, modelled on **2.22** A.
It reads **150** A
